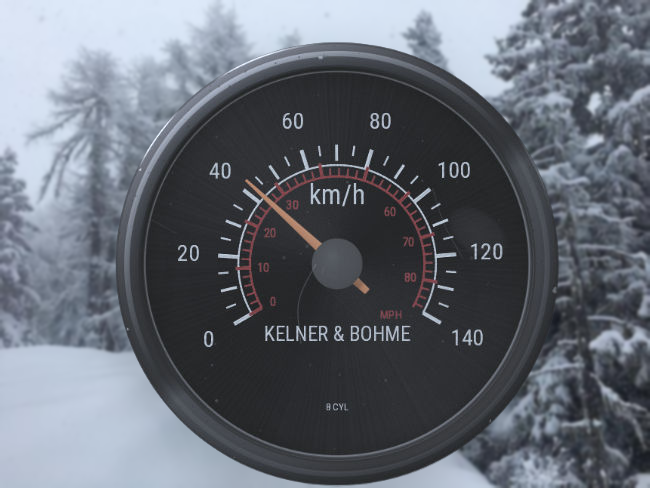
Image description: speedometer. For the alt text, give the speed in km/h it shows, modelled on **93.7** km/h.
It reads **42.5** km/h
